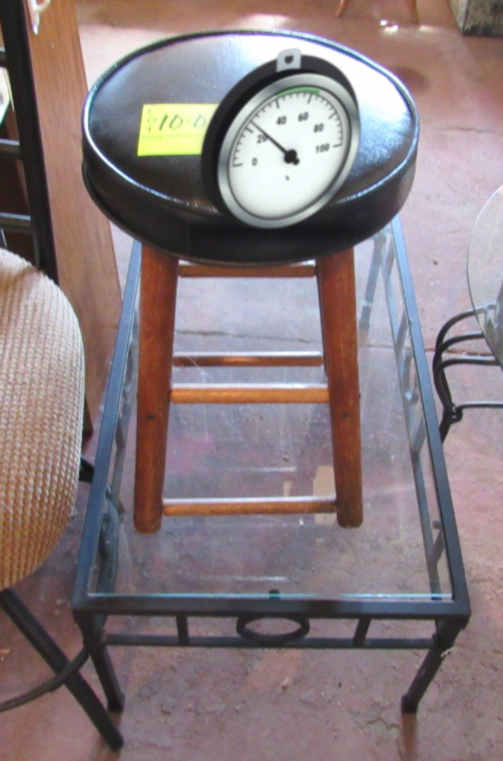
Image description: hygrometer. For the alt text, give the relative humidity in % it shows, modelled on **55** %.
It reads **24** %
